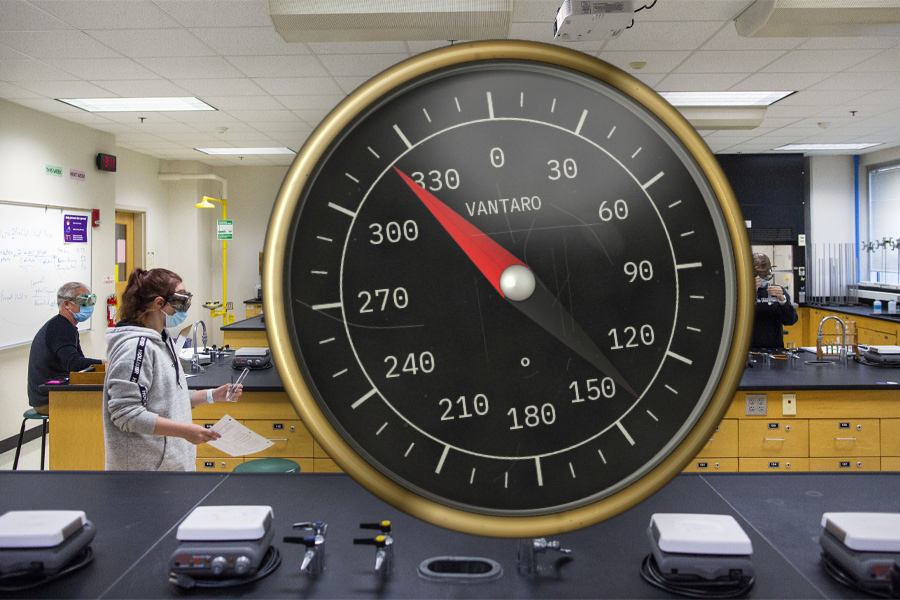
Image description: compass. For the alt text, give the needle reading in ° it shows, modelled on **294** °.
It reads **320** °
